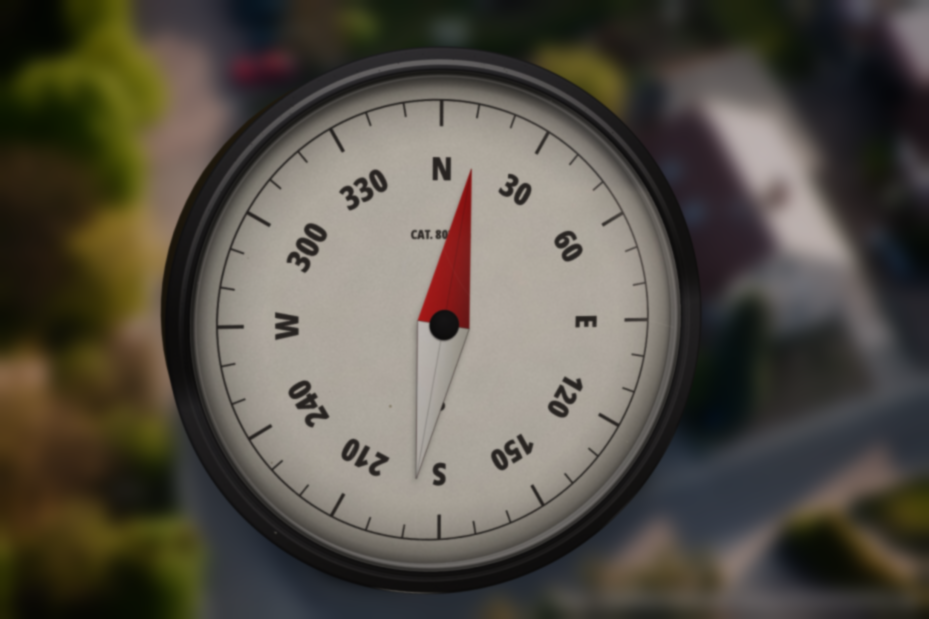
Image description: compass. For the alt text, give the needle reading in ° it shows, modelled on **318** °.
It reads **10** °
